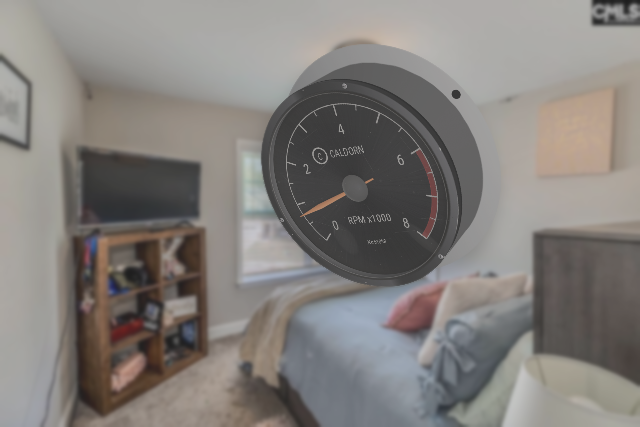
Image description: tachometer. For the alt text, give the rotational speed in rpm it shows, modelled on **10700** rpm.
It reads **750** rpm
